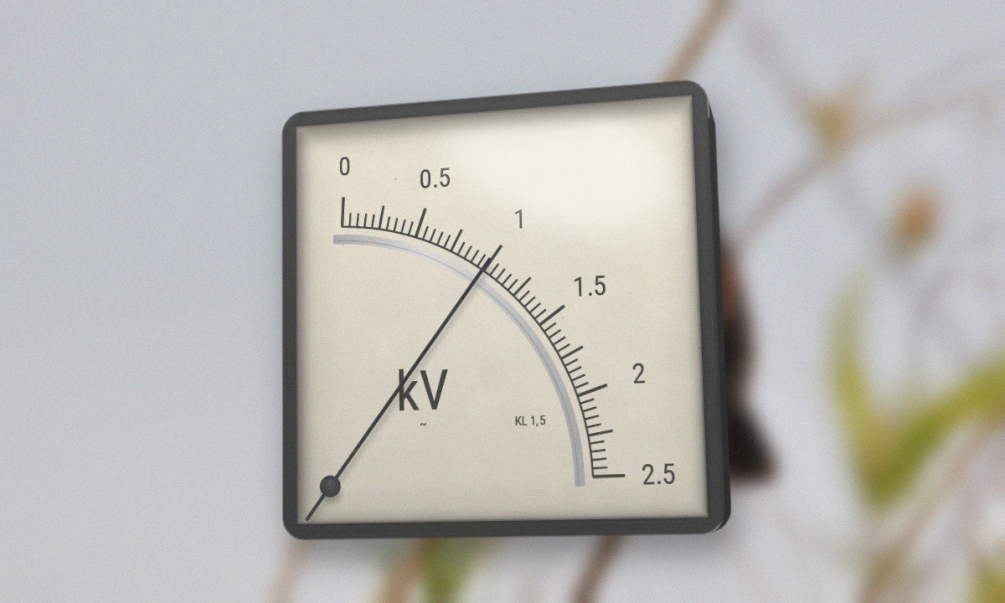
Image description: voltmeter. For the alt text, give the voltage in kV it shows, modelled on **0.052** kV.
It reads **1** kV
